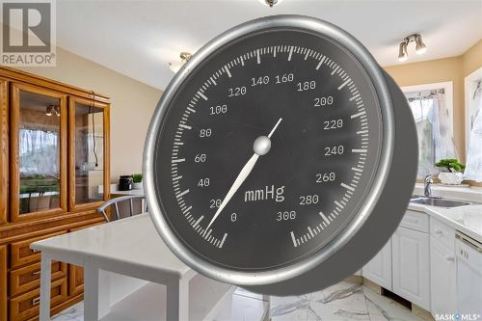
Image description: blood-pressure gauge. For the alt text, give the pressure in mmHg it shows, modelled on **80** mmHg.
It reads **10** mmHg
